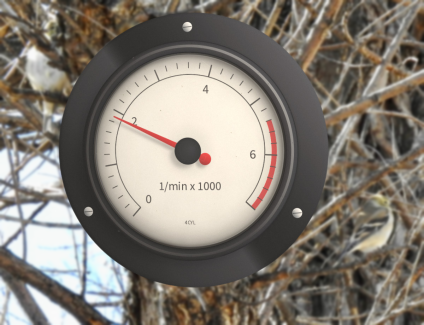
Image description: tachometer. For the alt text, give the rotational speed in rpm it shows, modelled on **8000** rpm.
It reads **1900** rpm
